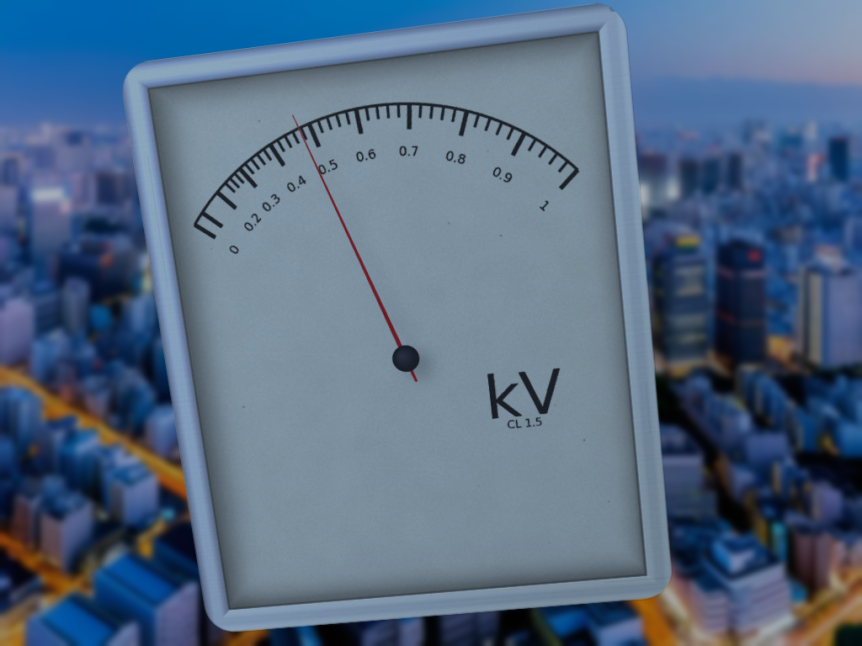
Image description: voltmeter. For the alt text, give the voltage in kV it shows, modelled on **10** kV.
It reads **0.48** kV
